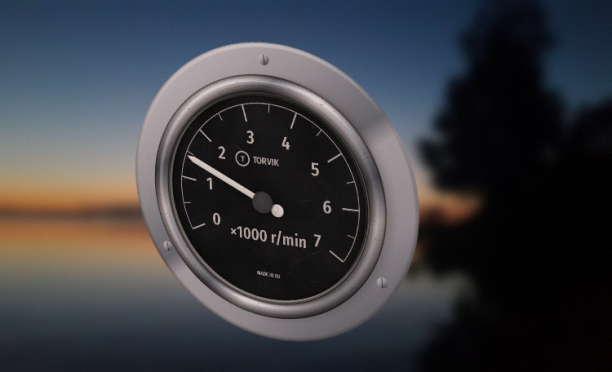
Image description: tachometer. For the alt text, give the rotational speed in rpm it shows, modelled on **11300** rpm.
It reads **1500** rpm
